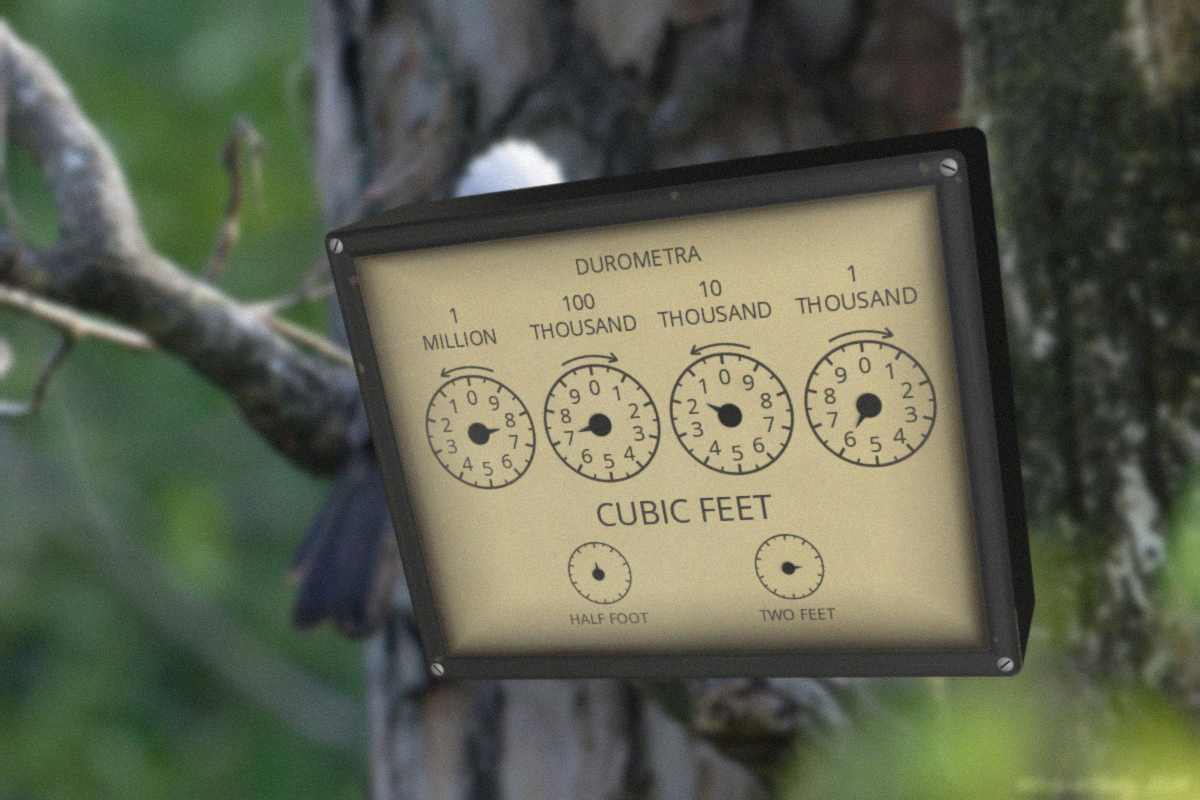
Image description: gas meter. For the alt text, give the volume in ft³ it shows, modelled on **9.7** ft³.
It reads **771600** ft³
